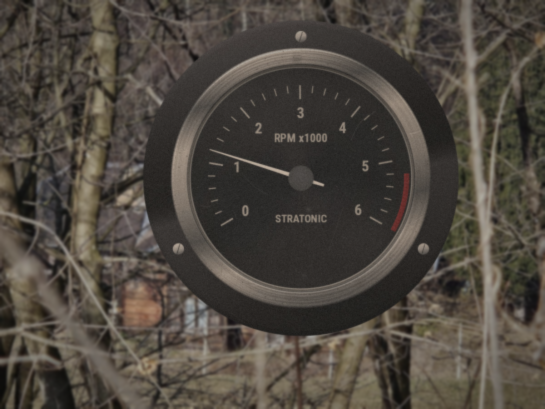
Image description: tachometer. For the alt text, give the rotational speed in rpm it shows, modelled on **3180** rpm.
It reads **1200** rpm
